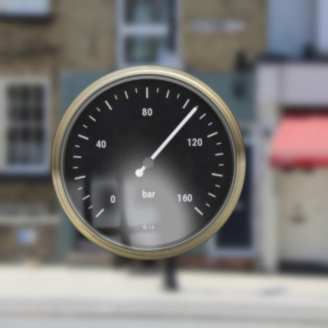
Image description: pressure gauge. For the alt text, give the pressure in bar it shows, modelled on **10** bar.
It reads **105** bar
